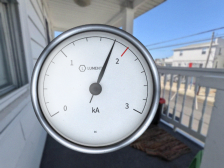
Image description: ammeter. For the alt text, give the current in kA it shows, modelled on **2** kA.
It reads **1.8** kA
